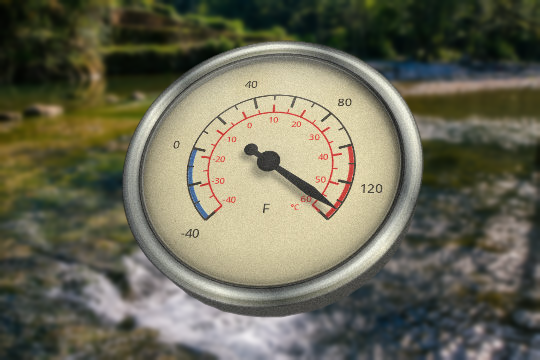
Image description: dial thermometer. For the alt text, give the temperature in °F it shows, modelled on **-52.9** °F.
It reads **135** °F
